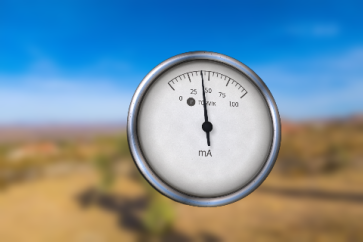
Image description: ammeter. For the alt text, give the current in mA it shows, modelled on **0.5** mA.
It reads **40** mA
